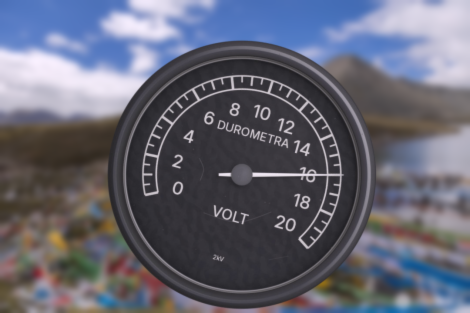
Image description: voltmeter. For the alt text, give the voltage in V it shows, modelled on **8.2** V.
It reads **16** V
